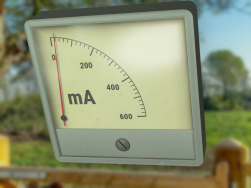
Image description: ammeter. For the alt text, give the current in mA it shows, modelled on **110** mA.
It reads **20** mA
